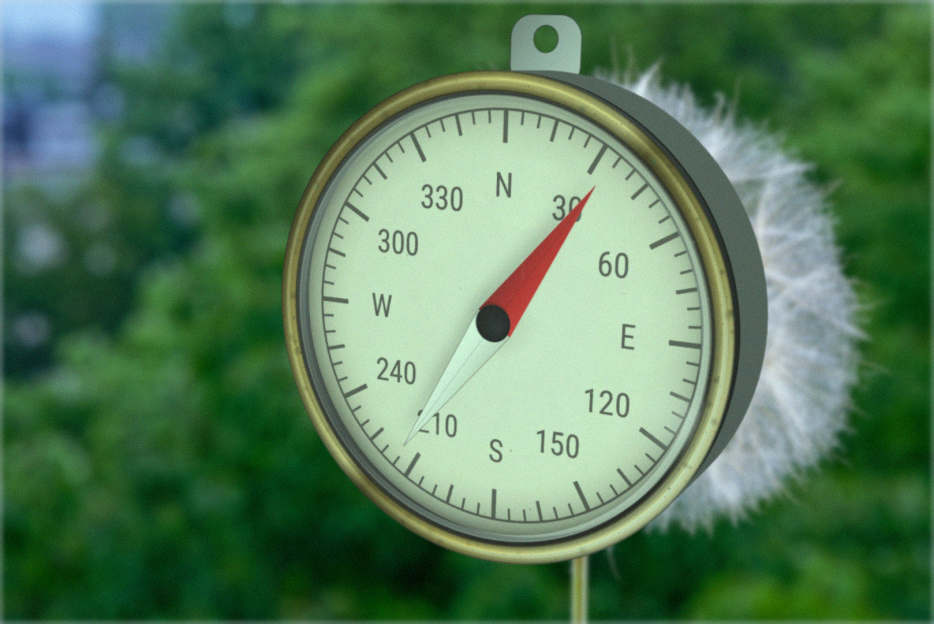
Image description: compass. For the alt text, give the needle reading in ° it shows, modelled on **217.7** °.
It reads **35** °
